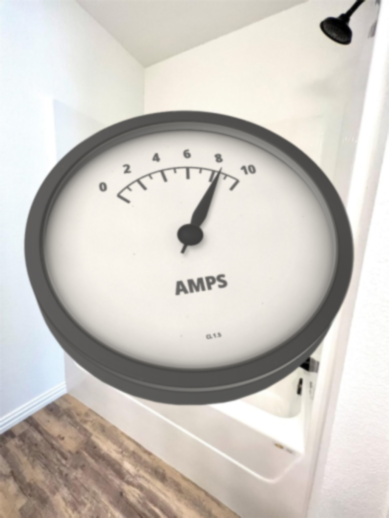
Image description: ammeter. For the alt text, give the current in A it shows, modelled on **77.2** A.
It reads **8.5** A
